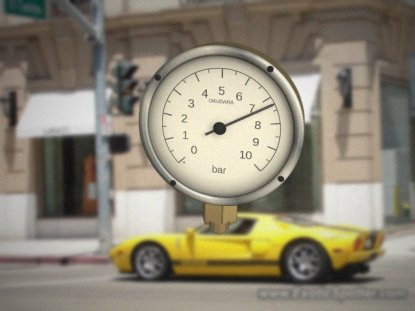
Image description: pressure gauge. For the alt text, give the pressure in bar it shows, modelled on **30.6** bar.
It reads **7.25** bar
